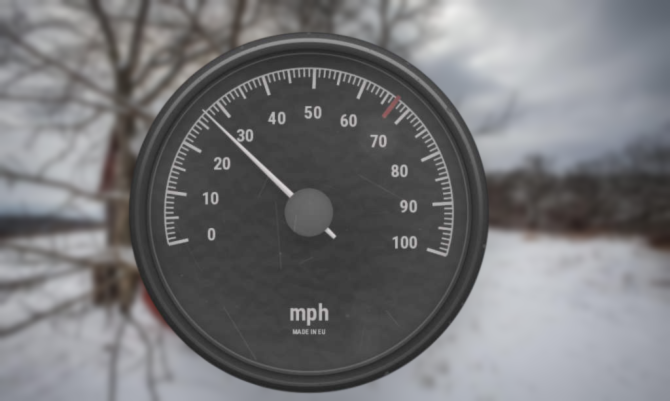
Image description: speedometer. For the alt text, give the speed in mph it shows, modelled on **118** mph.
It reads **27** mph
